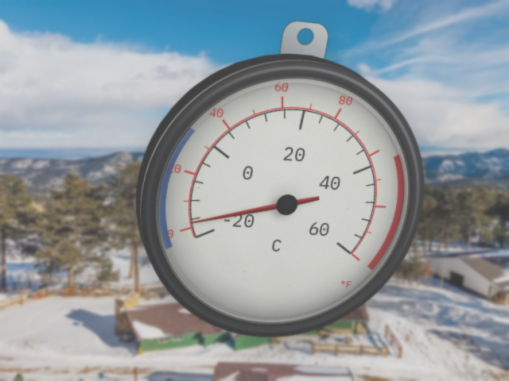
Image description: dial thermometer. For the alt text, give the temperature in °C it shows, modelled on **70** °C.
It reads **-16** °C
